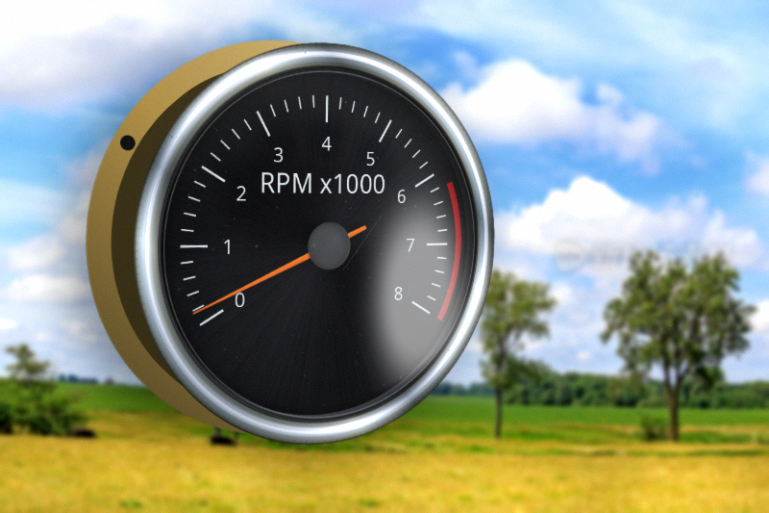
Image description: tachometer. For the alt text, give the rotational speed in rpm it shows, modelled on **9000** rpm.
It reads **200** rpm
